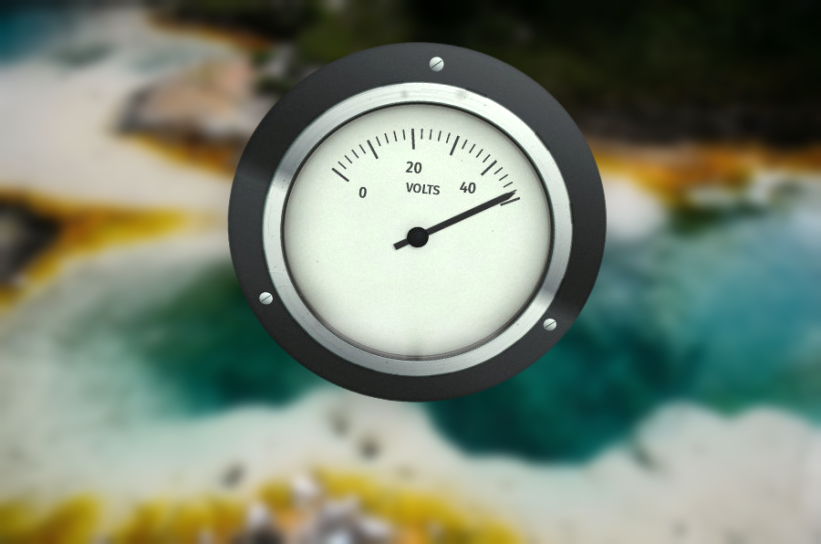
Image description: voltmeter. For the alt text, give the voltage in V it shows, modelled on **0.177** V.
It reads **48** V
